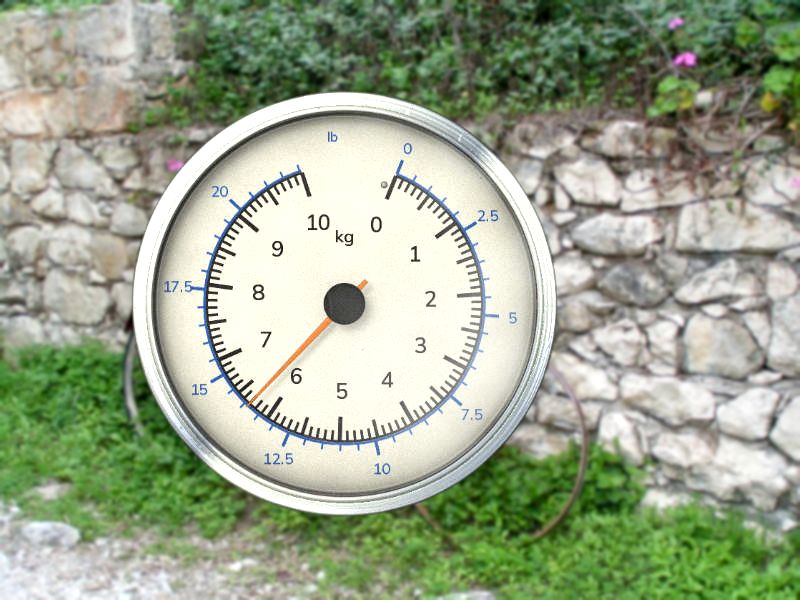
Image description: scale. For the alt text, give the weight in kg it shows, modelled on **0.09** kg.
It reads **6.3** kg
